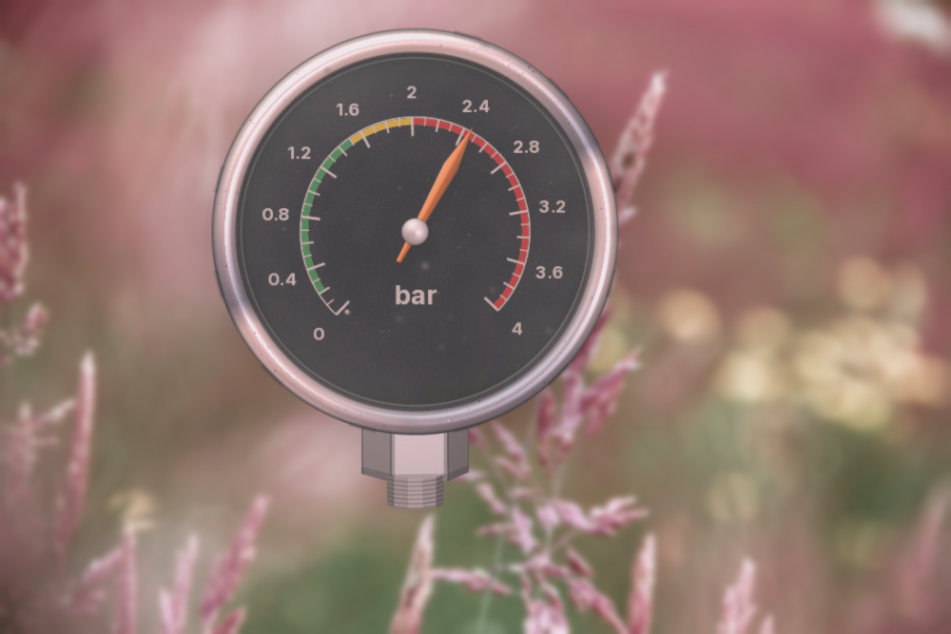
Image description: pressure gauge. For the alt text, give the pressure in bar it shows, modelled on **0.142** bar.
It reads **2.45** bar
